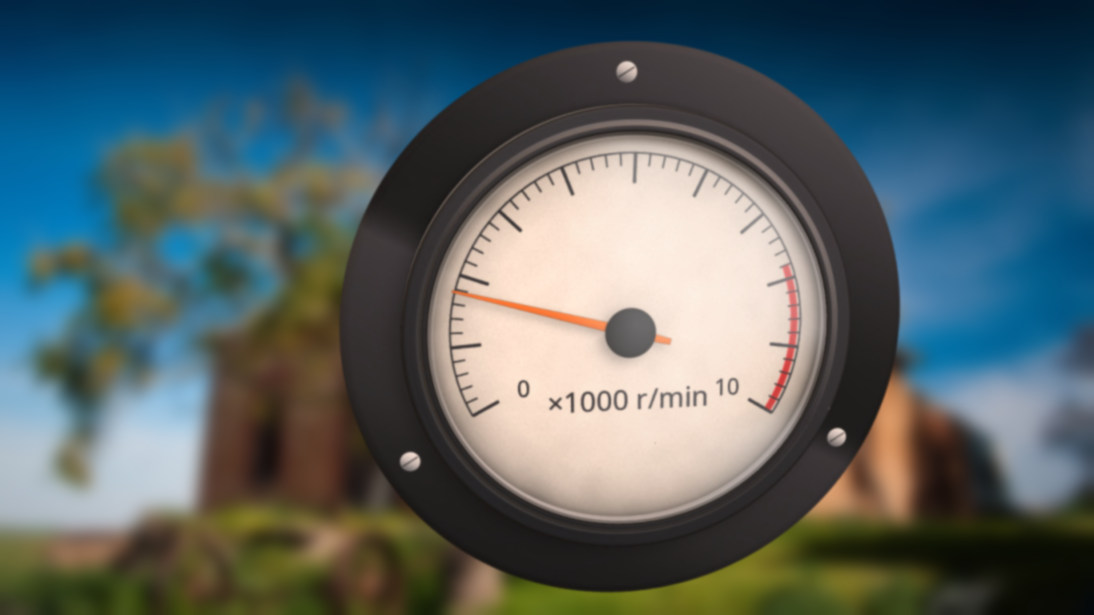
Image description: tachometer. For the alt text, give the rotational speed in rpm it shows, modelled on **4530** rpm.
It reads **1800** rpm
